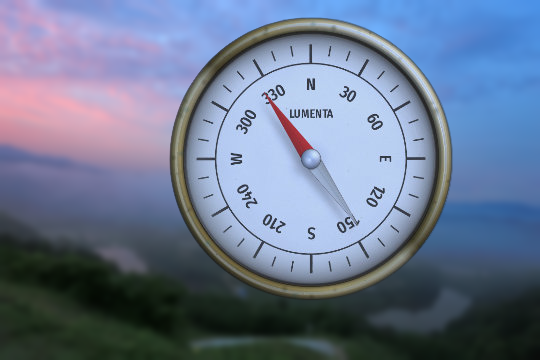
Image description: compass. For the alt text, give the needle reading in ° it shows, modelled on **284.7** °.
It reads **325** °
